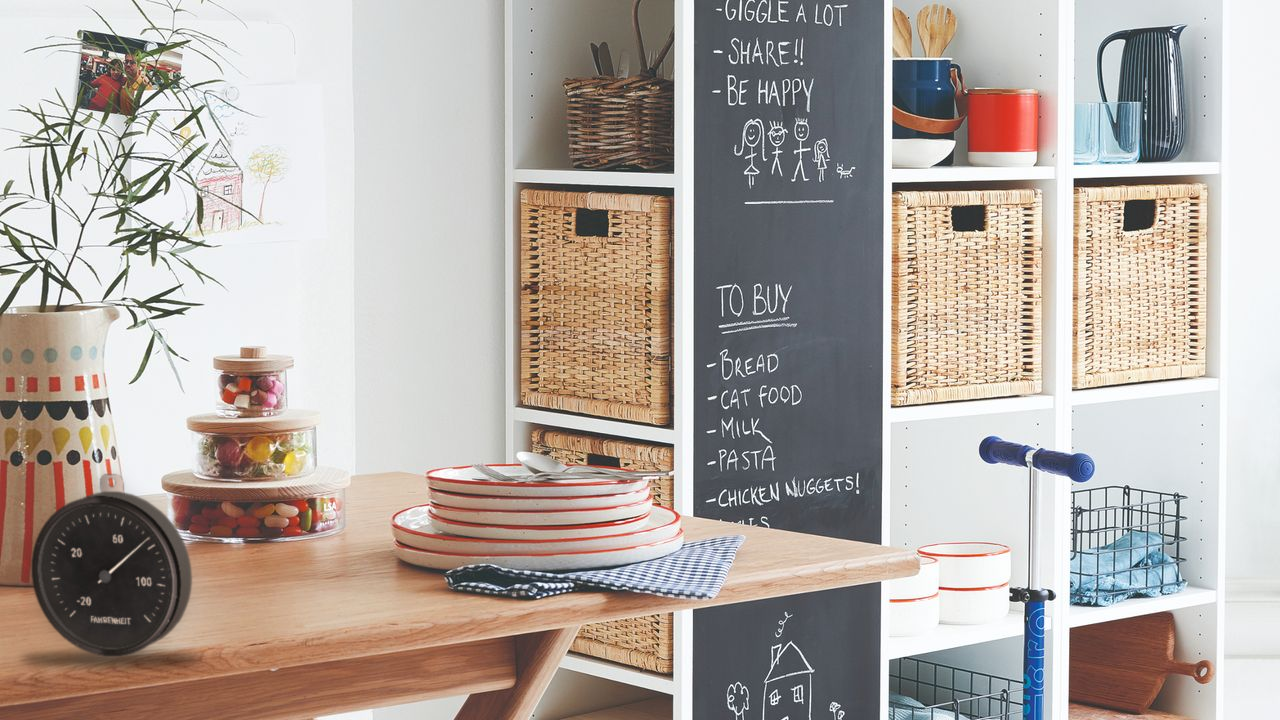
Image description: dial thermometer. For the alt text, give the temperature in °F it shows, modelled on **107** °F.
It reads **76** °F
